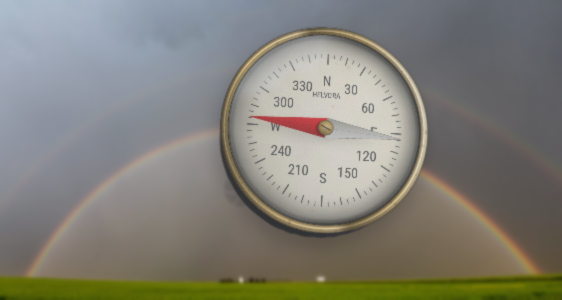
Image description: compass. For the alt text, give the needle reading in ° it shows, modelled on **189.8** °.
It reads **275** °
